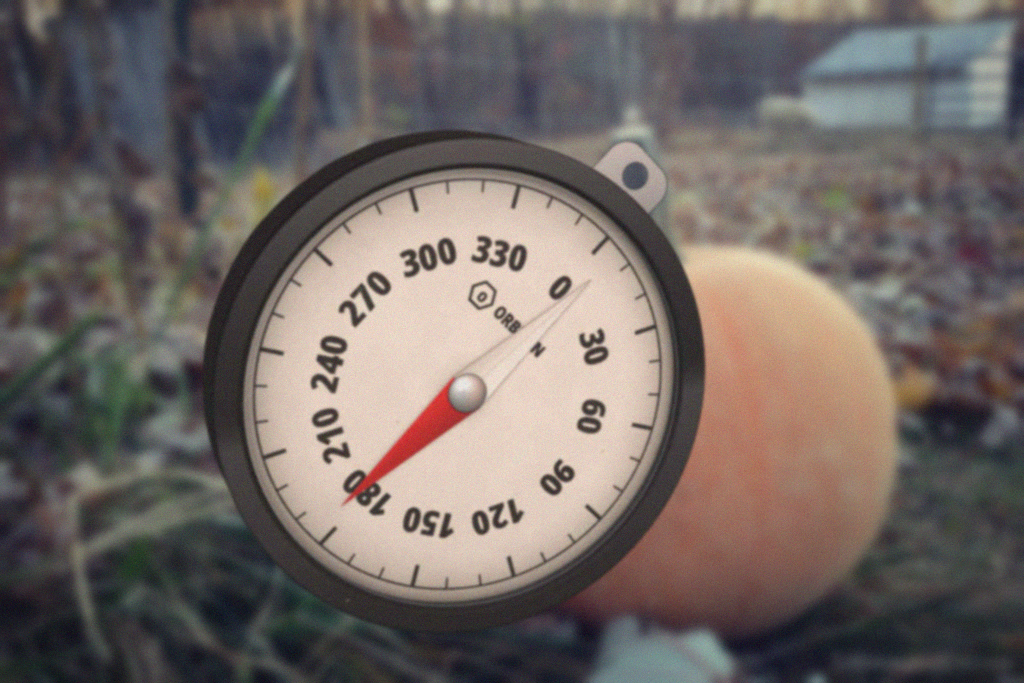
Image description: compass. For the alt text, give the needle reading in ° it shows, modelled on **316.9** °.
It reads **185** °
